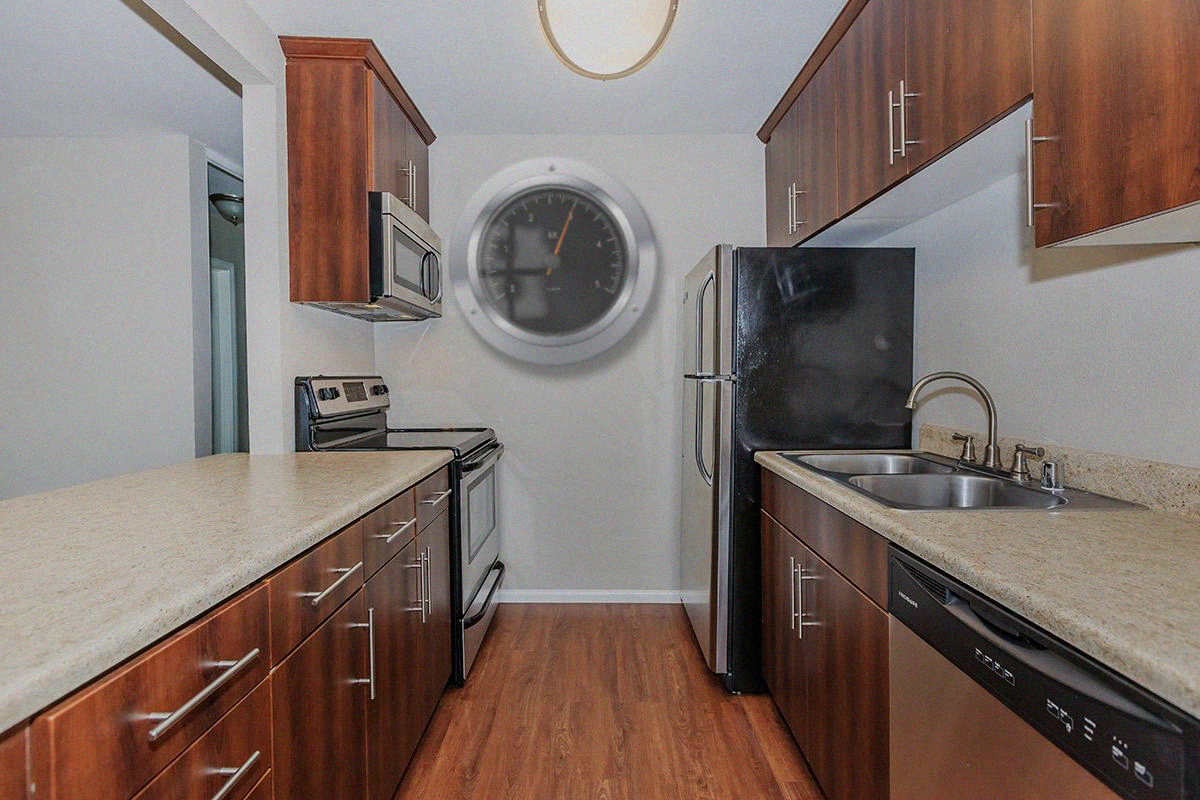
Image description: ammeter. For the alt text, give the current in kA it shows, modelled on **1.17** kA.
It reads **3** kA
